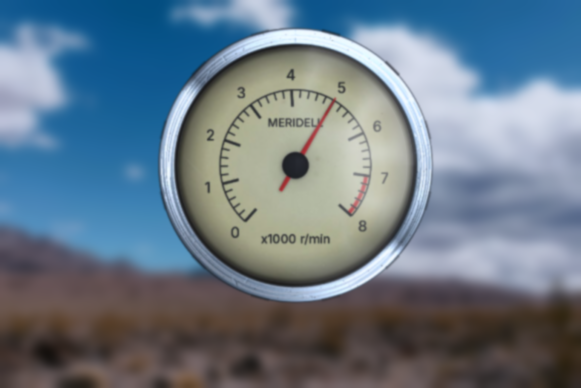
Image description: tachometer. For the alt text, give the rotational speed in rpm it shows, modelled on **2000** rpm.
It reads **5000** rpm
